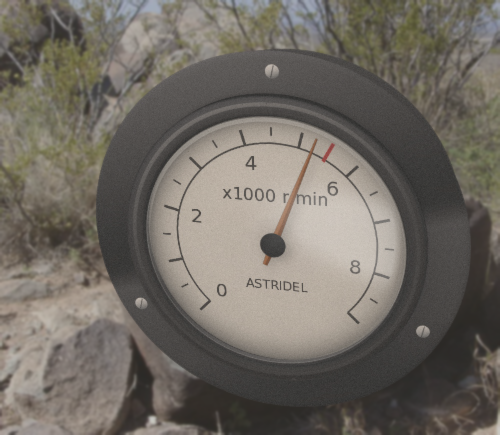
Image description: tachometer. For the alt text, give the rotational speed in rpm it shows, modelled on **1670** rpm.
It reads **5250** rpm
